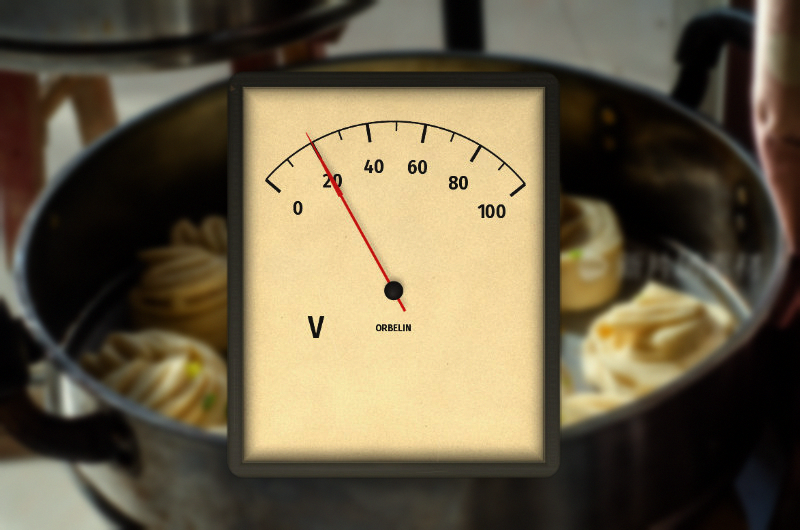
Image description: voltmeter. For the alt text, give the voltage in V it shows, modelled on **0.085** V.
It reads **20** V
